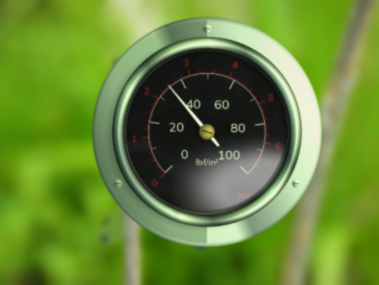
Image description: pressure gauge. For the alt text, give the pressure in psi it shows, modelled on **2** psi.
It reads **35** psi
